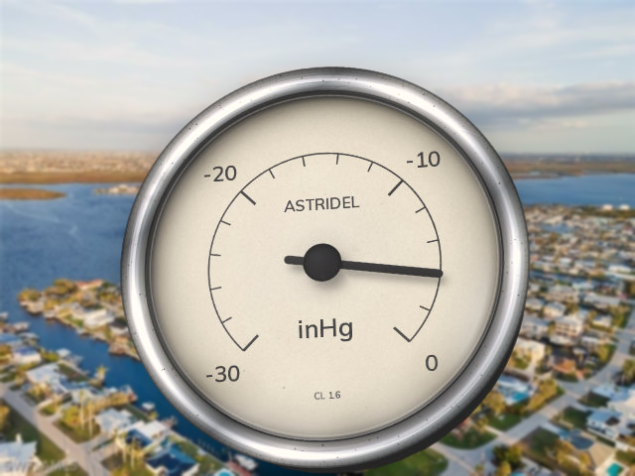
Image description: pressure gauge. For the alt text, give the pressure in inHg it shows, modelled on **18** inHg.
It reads **-4** inHg
